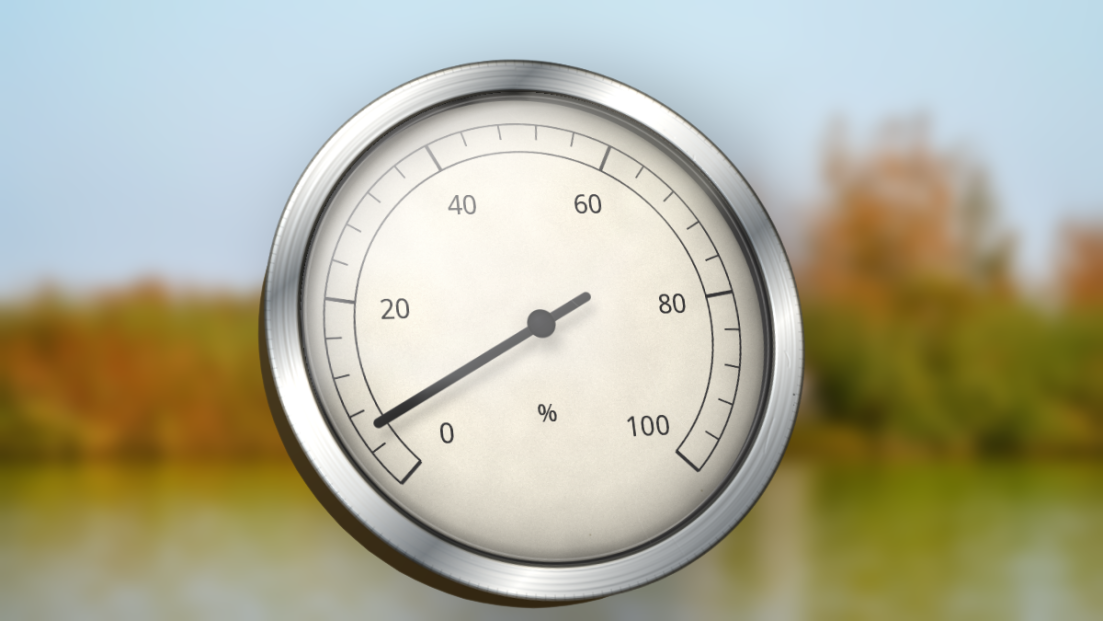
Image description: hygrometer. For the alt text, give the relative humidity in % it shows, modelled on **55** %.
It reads **6** %
